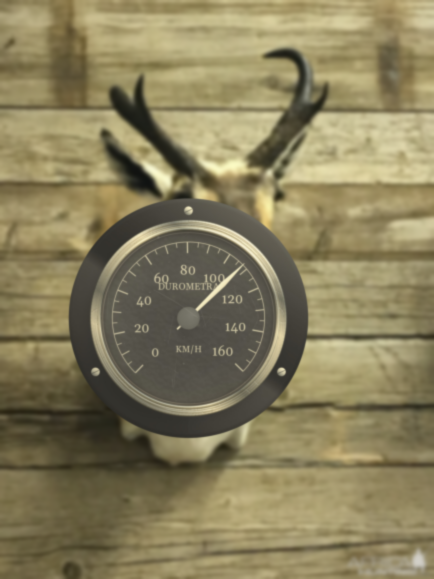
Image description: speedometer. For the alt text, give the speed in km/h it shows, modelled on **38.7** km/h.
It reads **107.5** km/h
